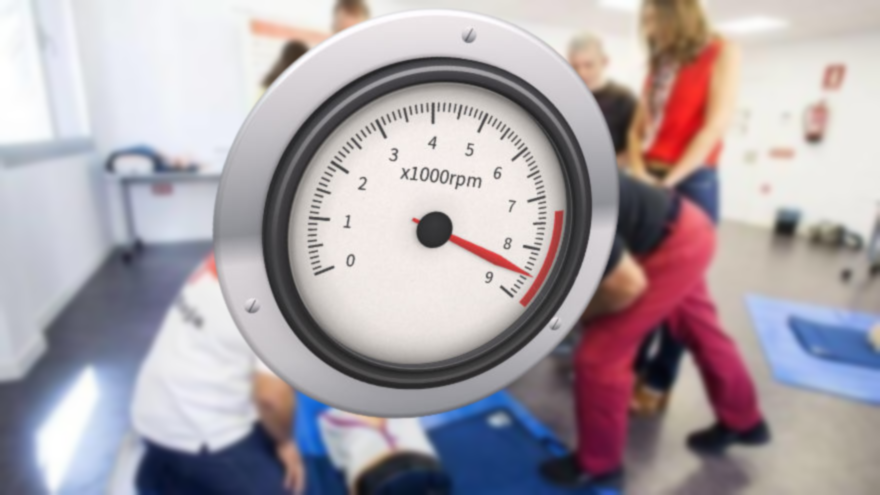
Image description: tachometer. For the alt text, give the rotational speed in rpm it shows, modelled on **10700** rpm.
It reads **8500** rpm
